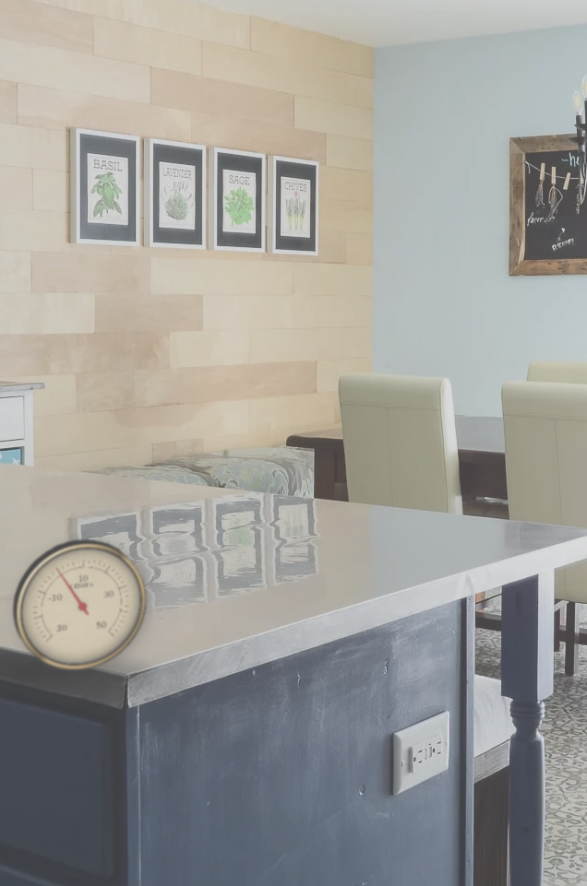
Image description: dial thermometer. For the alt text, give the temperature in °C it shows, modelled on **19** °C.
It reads **0** °C
